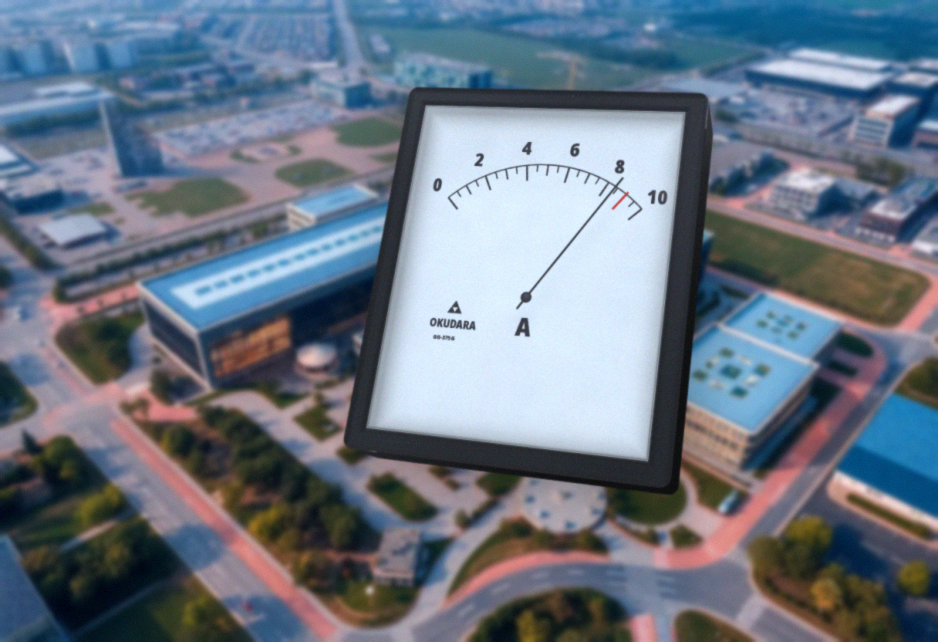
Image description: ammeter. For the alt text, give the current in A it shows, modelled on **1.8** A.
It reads **8.5** A
